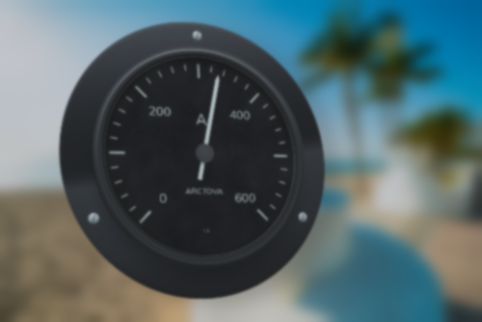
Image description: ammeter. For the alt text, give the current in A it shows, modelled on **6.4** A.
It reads **330** A
